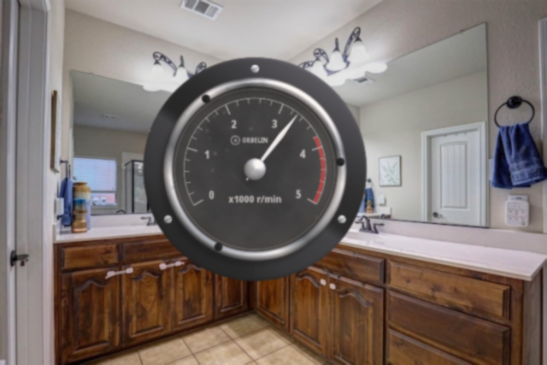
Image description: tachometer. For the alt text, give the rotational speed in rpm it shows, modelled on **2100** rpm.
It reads **3300** rpm
